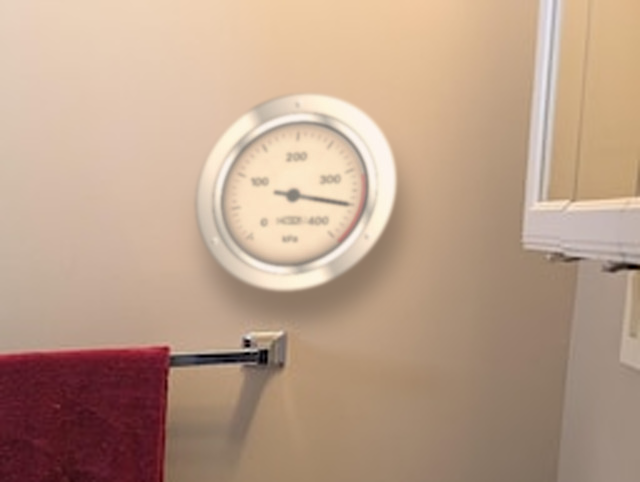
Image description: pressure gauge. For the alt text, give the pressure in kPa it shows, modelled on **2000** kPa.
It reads **350** kPa
